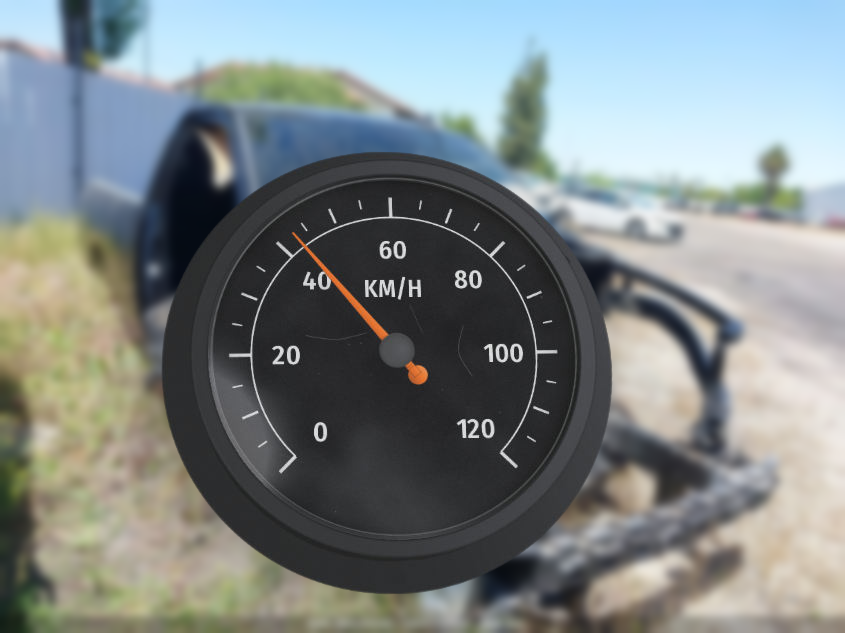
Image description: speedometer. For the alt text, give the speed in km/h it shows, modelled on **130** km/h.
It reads **42.5** km/h
